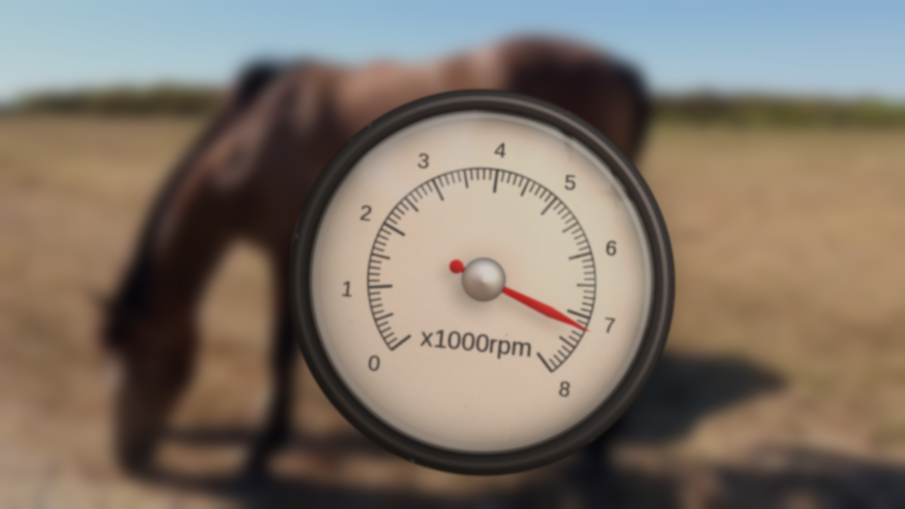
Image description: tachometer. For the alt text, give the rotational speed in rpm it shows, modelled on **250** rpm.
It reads **7200** rpm
